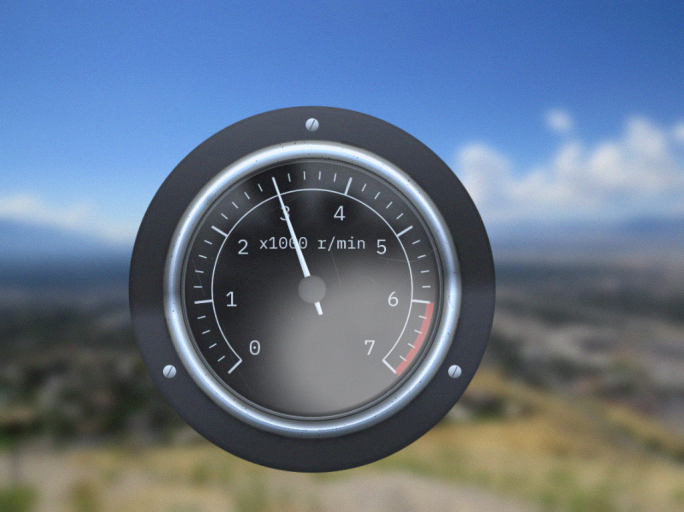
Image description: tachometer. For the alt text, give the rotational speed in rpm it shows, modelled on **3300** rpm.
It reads **3000** rpm
